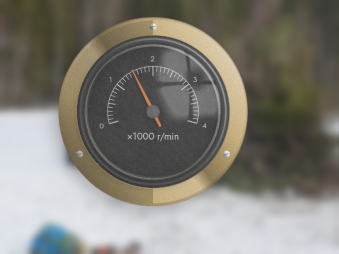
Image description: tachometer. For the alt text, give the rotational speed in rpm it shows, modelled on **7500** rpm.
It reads **1500** rpm
